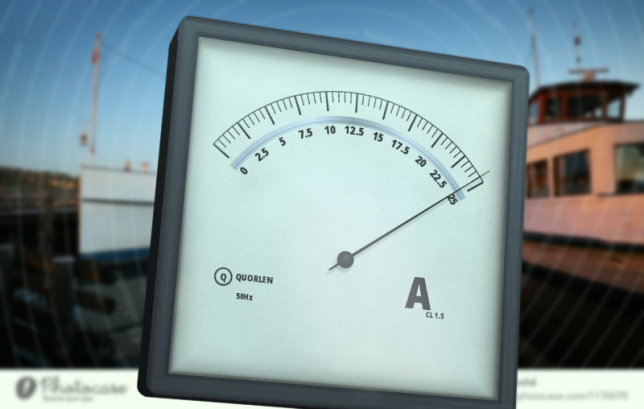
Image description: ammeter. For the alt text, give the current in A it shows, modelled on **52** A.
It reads **24.5** A
